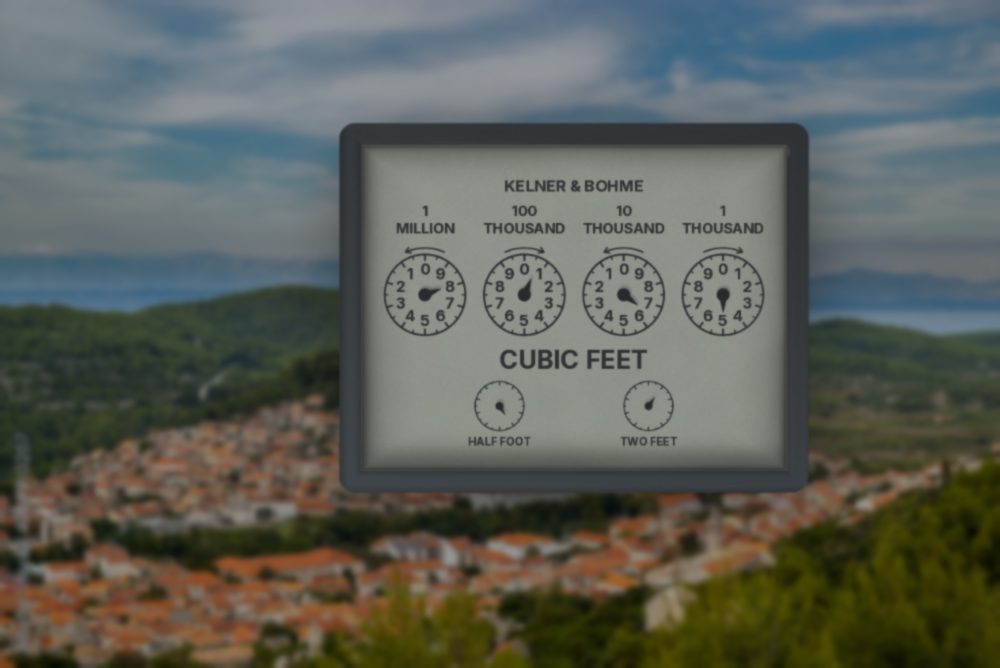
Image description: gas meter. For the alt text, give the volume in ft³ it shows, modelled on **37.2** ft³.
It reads **806500** ft³
